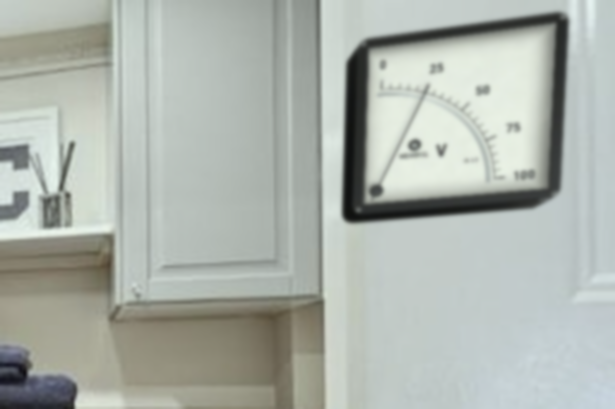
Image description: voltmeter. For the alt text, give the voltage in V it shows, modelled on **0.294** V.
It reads **25** V
